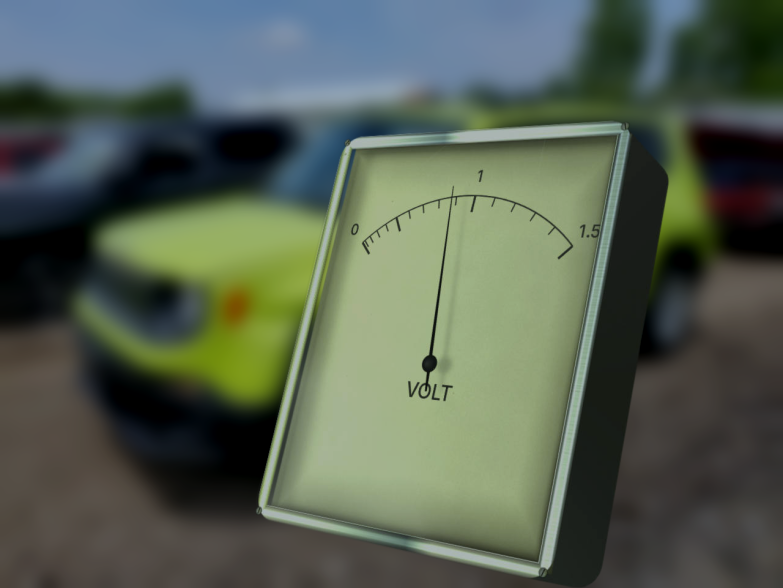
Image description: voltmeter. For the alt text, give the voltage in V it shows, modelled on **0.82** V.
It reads **0.9** V
